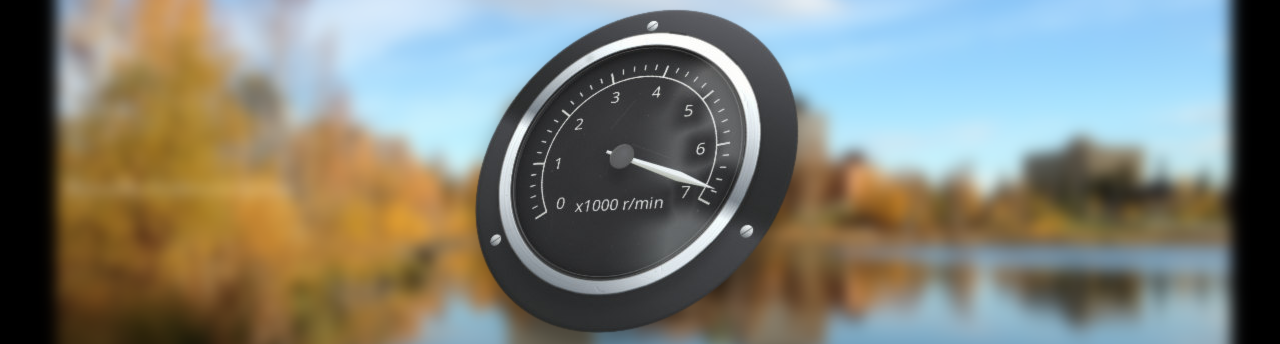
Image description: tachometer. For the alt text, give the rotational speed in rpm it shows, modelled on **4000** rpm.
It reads **6800** rpm
